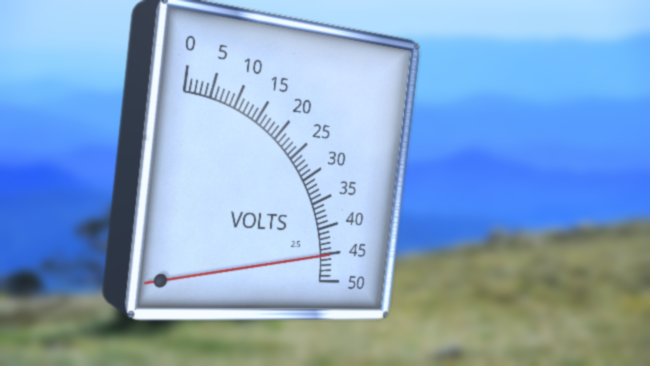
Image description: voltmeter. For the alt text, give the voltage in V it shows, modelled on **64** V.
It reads **45** V
